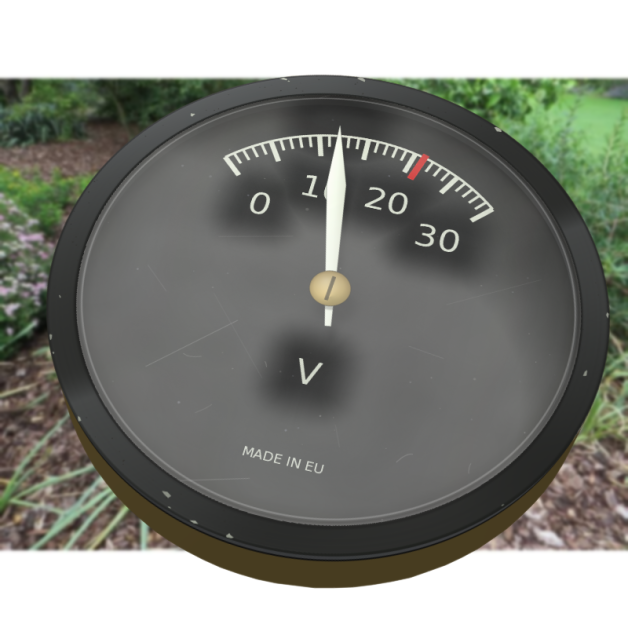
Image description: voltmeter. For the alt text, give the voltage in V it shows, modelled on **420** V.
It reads **12** V
